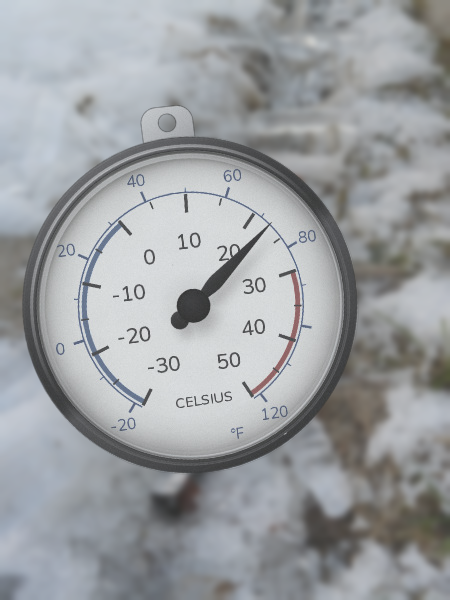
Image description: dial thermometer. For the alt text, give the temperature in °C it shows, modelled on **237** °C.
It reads **22.5** °C
